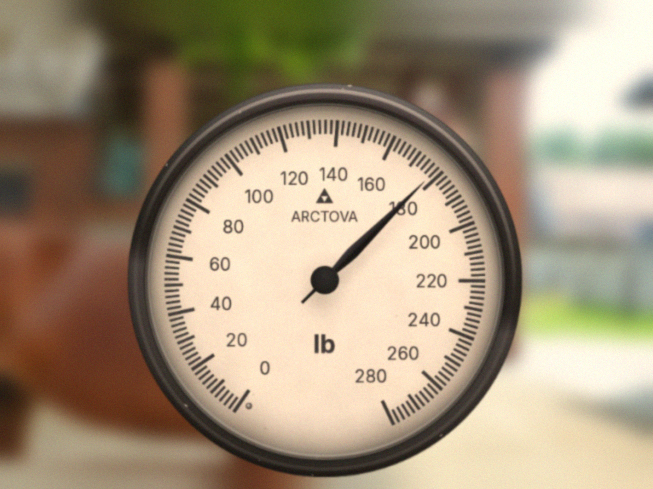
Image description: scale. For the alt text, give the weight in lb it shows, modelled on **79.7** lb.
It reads **178** lb
